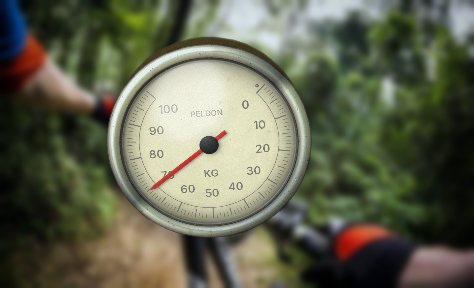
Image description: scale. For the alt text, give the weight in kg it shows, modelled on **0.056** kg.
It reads **70** kg
